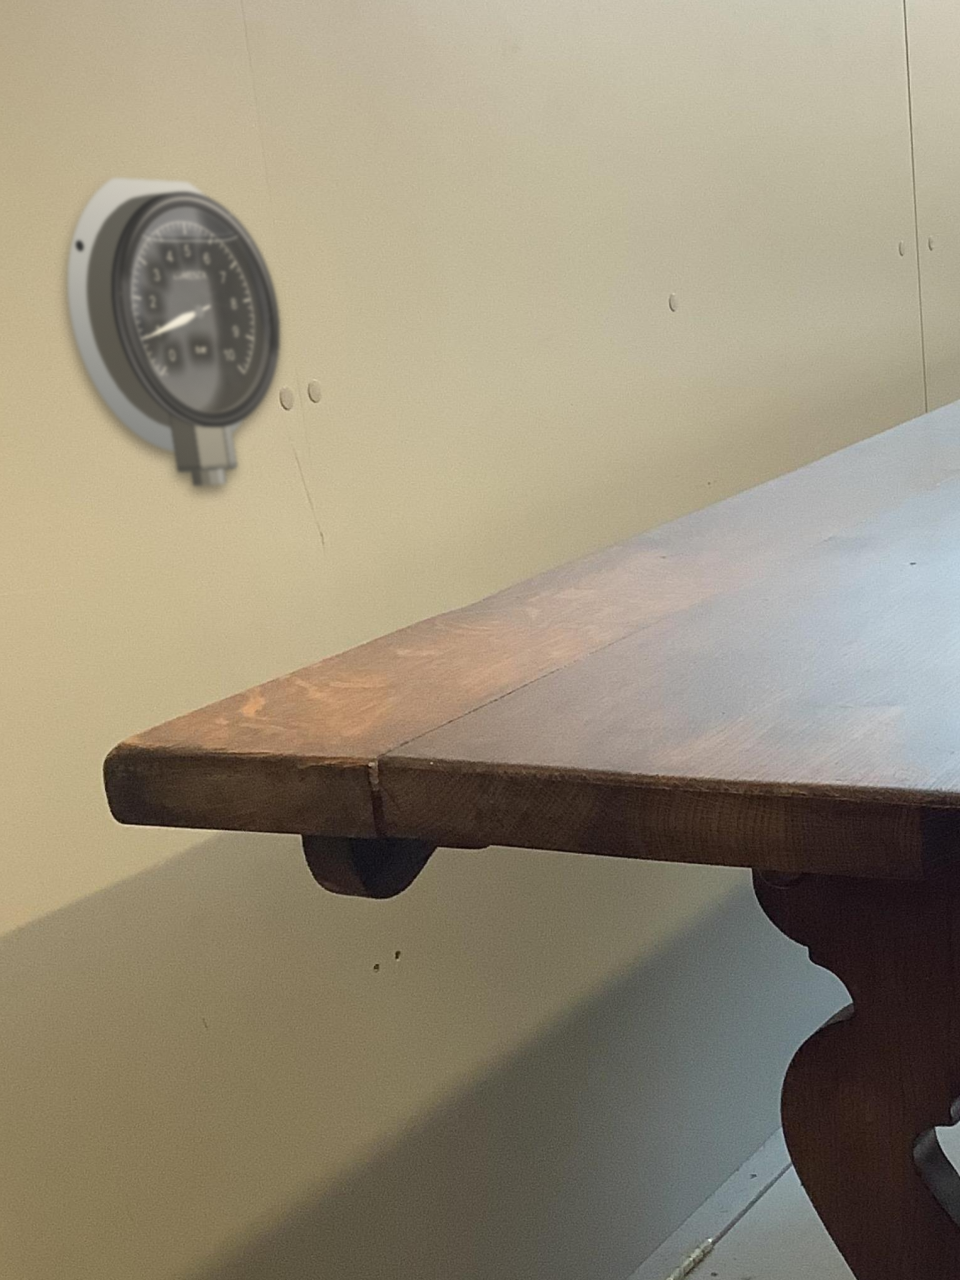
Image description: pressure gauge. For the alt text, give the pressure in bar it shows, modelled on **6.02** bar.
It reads **1** bar
